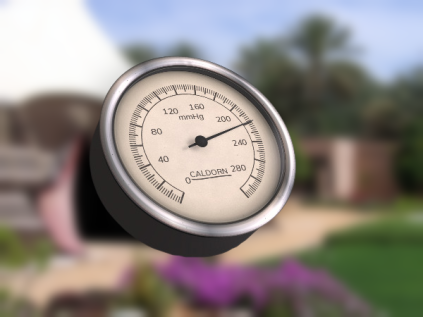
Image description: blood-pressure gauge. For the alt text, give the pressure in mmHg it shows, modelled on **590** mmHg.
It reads **220** mmHg
